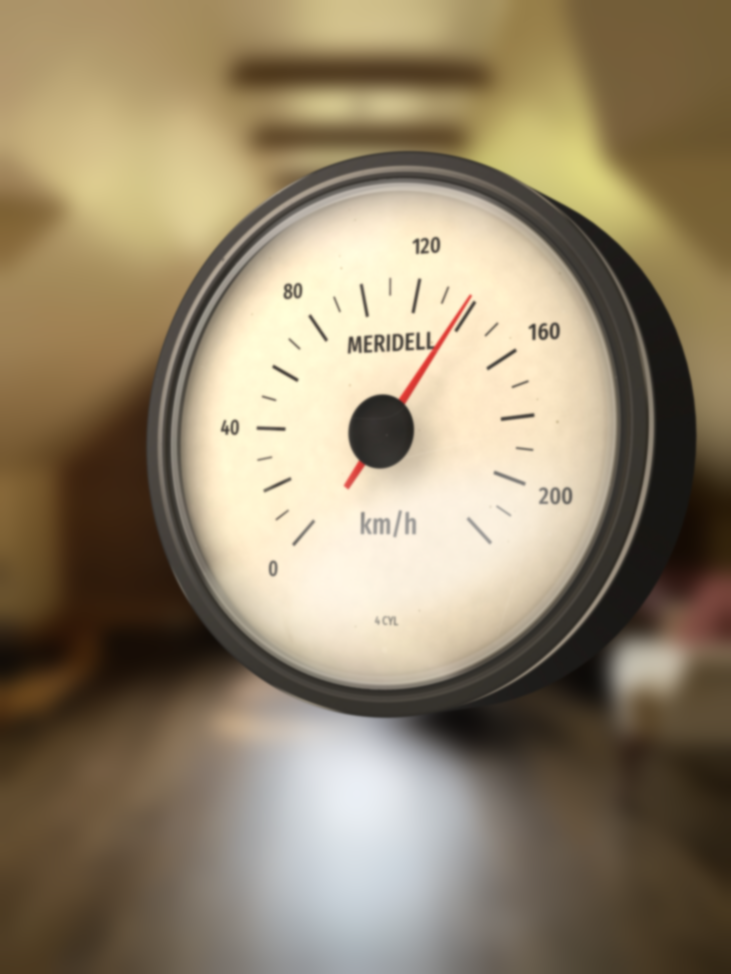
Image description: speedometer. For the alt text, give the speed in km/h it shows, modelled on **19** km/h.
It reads **140** km/h
